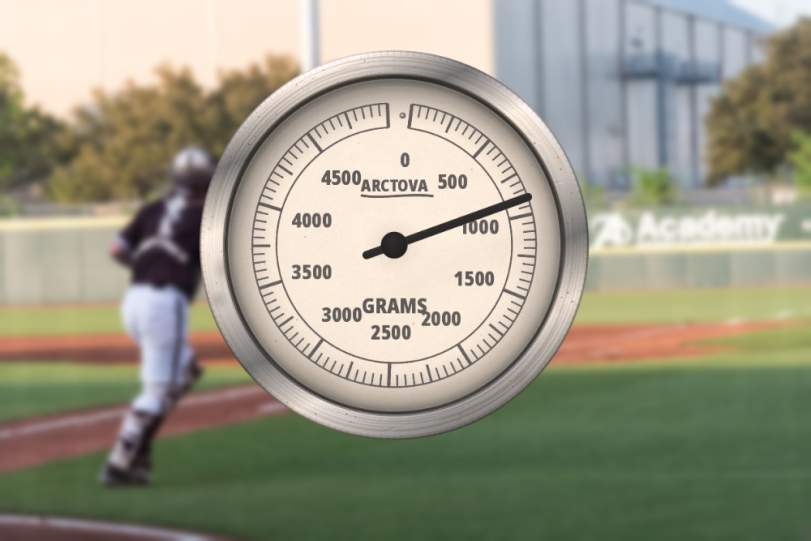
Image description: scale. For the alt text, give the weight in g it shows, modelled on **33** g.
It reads **900** g
